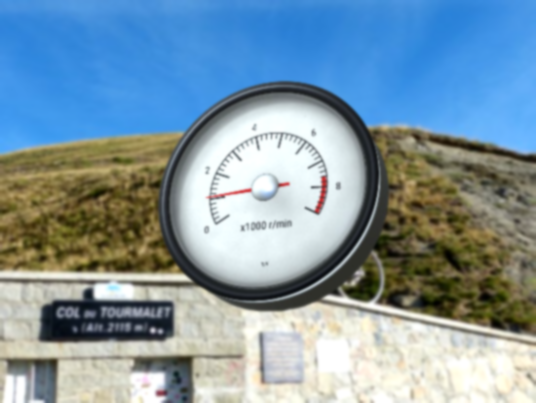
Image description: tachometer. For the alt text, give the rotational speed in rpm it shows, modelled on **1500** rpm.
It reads **1000** rpm
